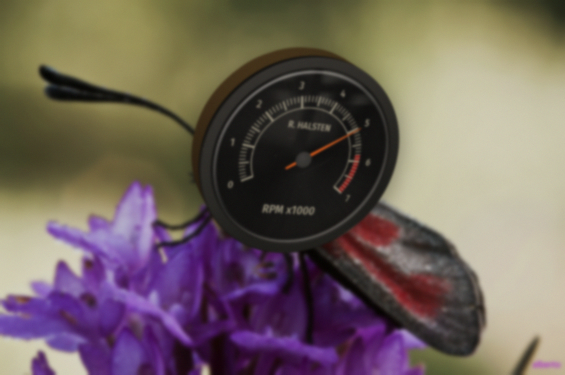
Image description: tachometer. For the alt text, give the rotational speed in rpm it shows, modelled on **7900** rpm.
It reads **5000** rpm
